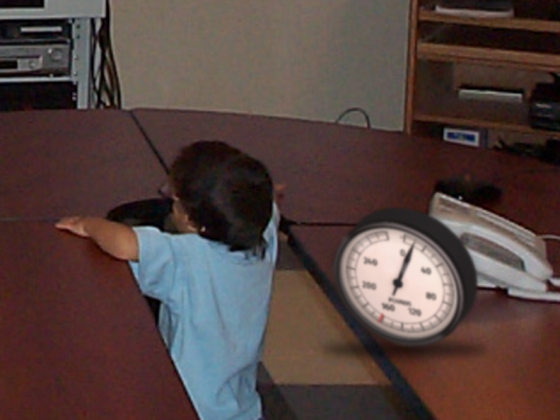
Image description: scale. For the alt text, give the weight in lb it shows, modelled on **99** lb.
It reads **10** lb
